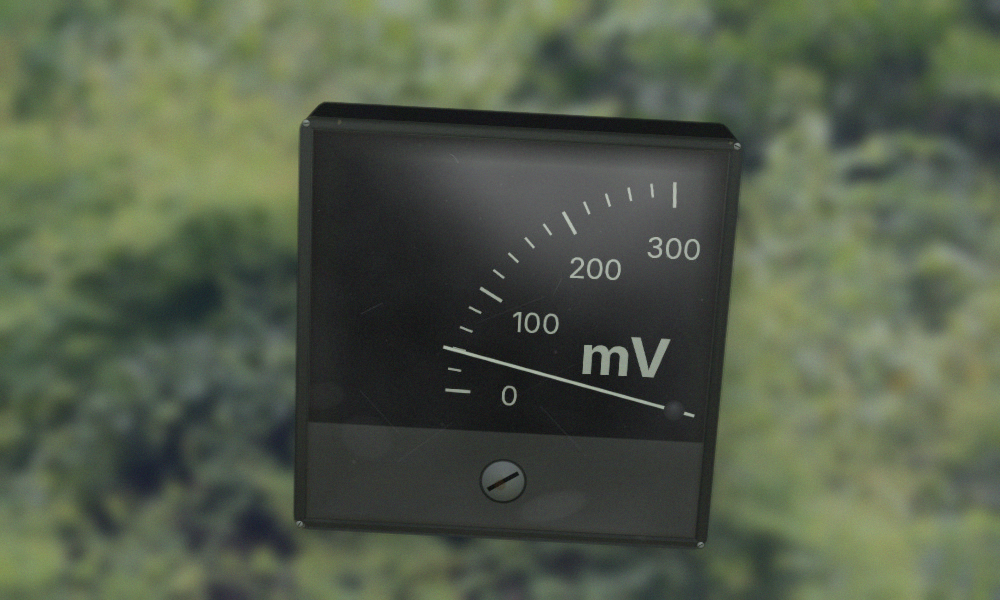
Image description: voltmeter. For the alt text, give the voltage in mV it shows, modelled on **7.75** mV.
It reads **40** mV
